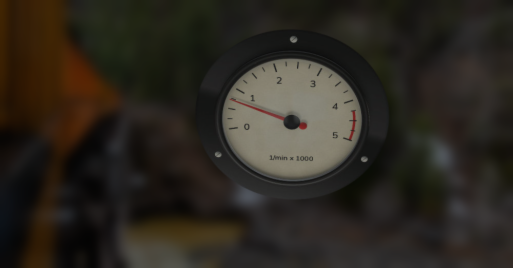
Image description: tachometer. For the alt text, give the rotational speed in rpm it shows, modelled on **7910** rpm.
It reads **750** rpm
